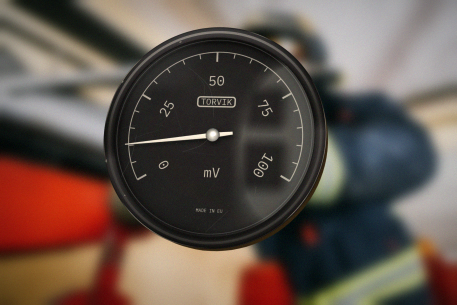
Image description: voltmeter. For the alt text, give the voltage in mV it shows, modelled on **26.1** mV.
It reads **10** mV
